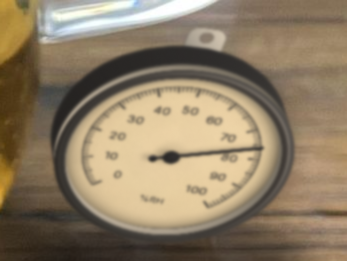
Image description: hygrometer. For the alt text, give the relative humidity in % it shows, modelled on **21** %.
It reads **75** %
